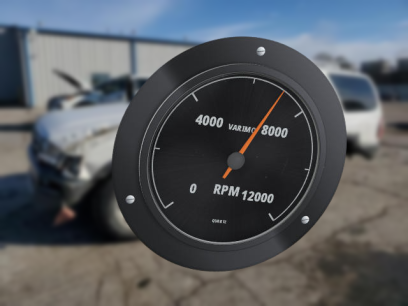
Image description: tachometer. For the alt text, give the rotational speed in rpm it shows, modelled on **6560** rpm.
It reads **7000** rpm
